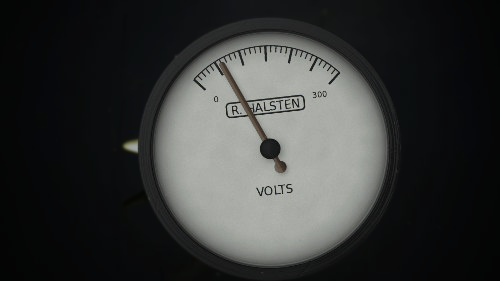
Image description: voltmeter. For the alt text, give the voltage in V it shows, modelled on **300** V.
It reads **60** V
